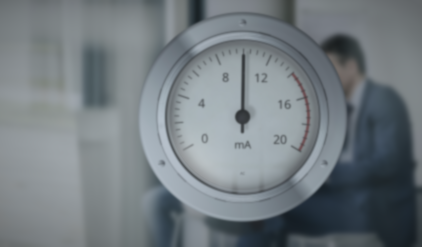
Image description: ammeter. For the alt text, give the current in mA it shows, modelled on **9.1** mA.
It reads **10** mA
